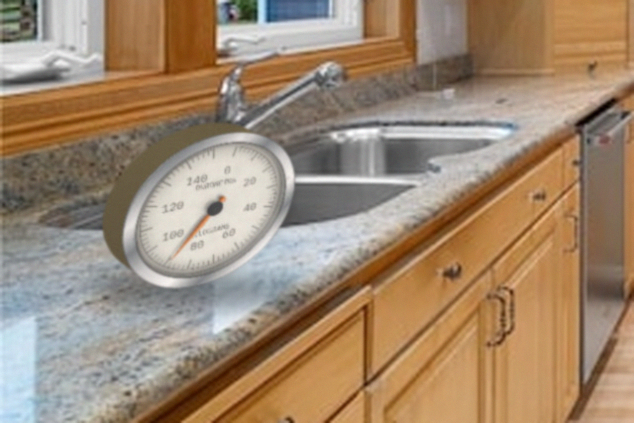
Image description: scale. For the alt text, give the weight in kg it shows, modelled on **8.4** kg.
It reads **90** kg
